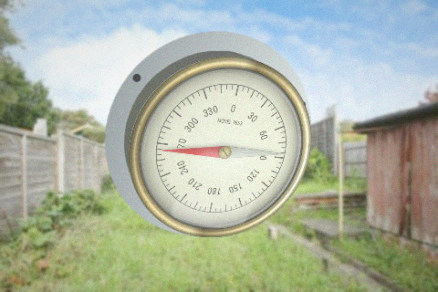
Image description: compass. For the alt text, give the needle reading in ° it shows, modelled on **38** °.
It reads **265** °
